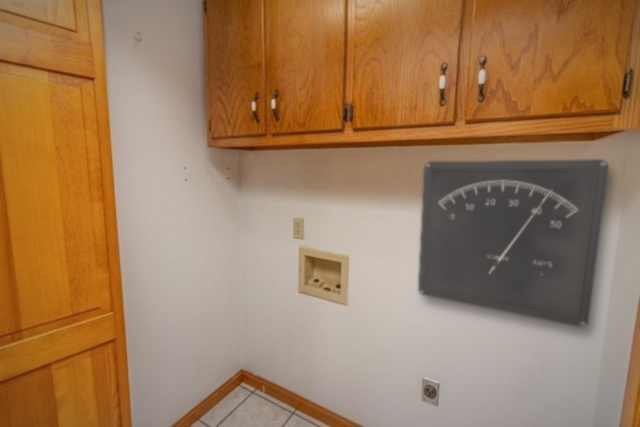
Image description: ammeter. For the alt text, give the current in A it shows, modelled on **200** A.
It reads **40** A
